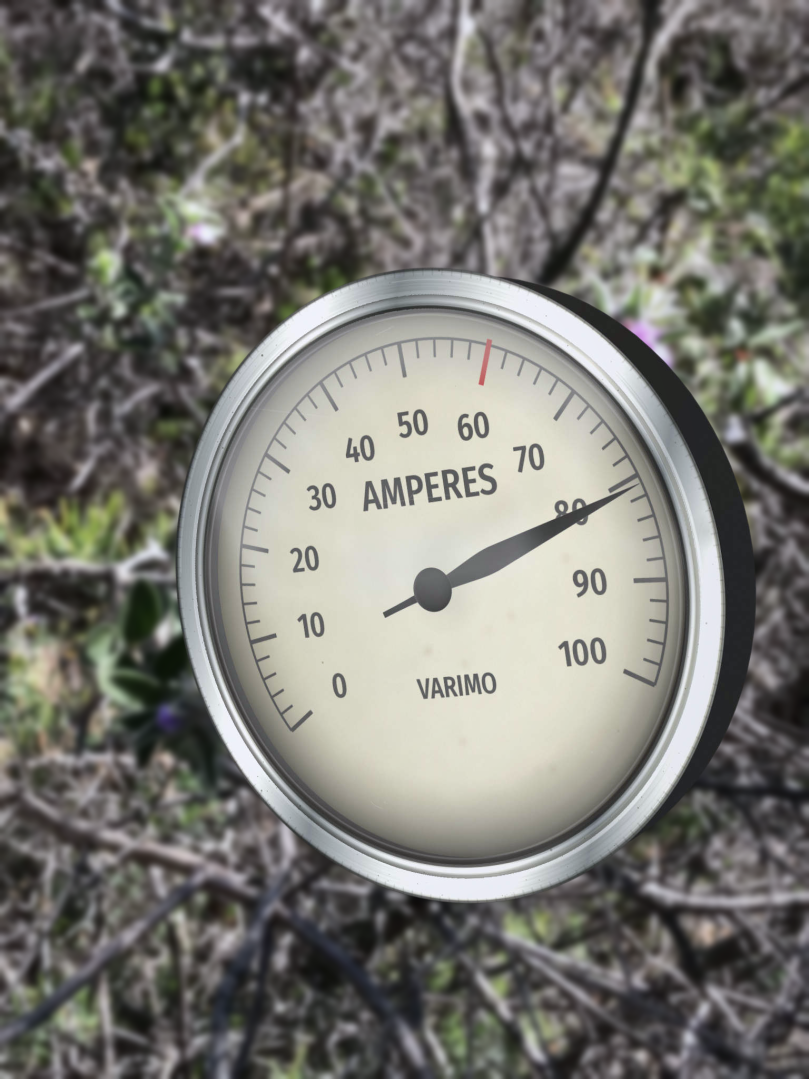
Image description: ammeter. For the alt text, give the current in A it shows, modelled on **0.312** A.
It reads **81** A
